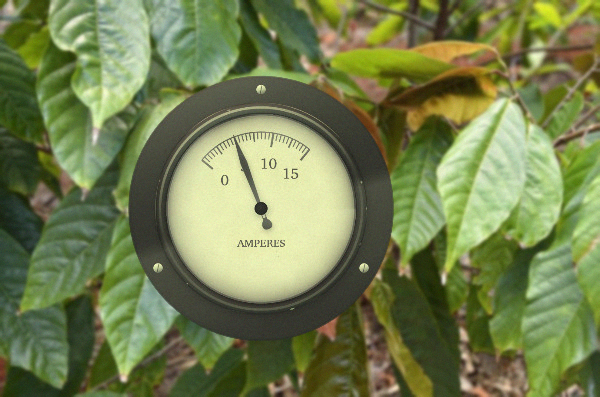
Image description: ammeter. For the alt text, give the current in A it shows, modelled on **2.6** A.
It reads **5** A
